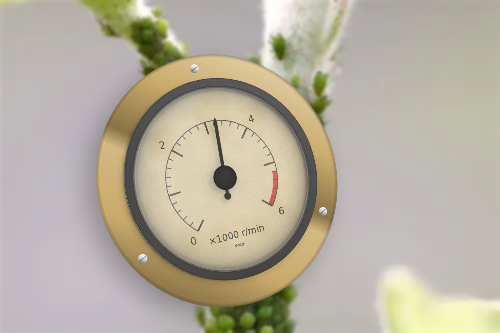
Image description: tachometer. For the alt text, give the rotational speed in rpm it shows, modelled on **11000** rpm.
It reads **3200** rpm
